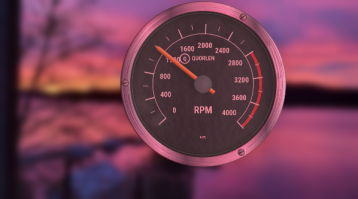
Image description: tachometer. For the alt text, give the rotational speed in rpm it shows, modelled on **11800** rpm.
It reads **1200** rpm
